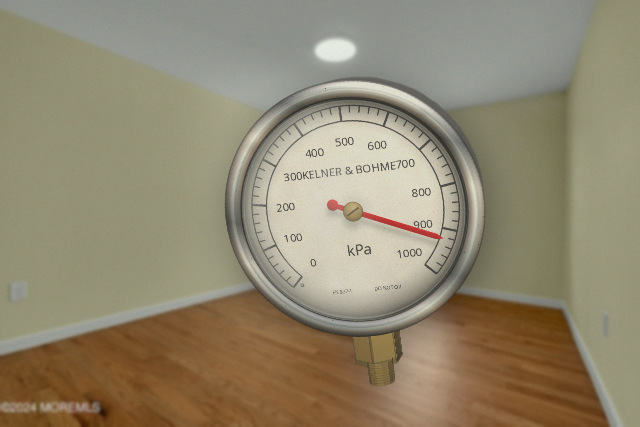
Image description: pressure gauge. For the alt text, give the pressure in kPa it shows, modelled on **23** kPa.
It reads **920** kPa
